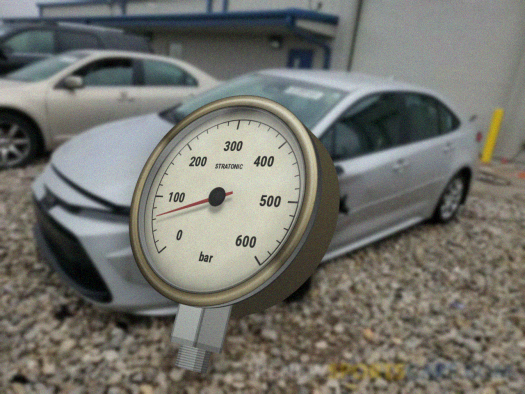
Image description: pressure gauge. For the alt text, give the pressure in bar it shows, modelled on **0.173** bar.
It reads **60** bar
